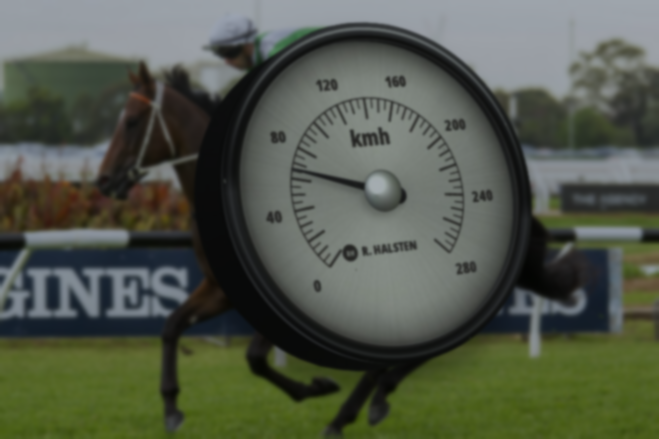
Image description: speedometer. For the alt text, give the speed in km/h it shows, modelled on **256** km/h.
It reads **65** km/h
